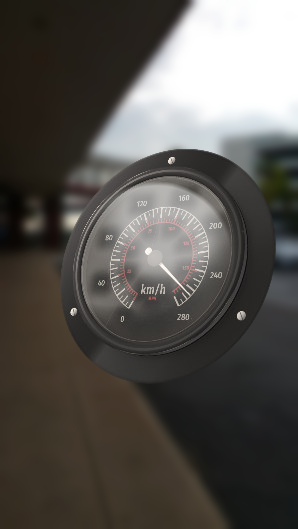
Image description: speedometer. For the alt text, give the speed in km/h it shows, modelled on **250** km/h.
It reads **265** km/h
